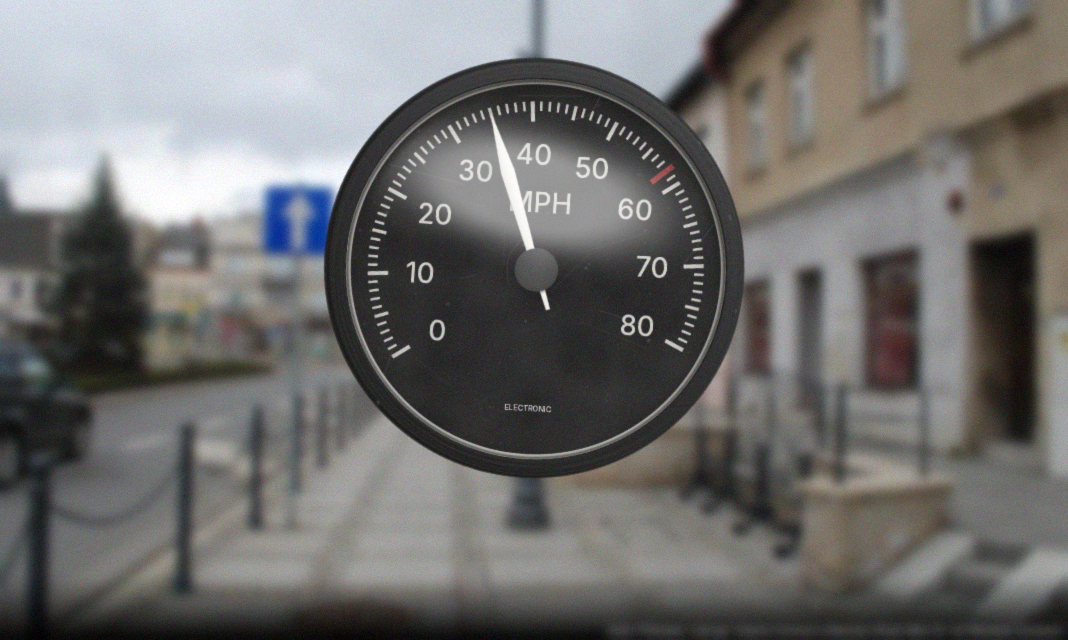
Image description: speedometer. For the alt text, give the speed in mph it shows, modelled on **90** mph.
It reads **35** mph
